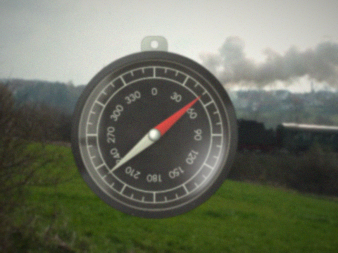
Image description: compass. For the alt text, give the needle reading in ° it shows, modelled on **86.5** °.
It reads **50** °
